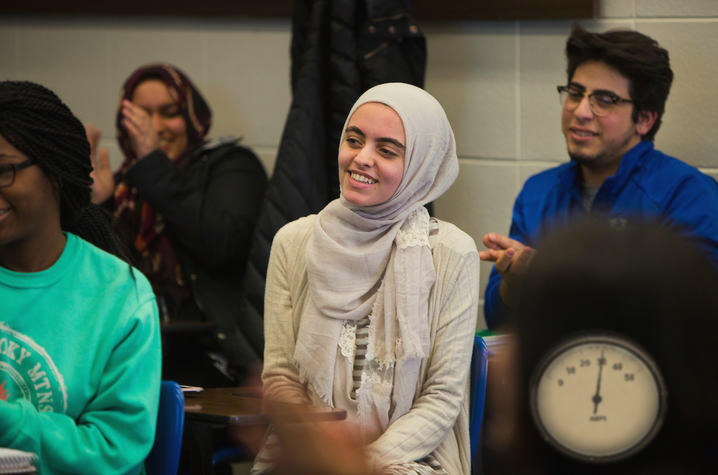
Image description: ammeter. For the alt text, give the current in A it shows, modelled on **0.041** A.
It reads **30** A
